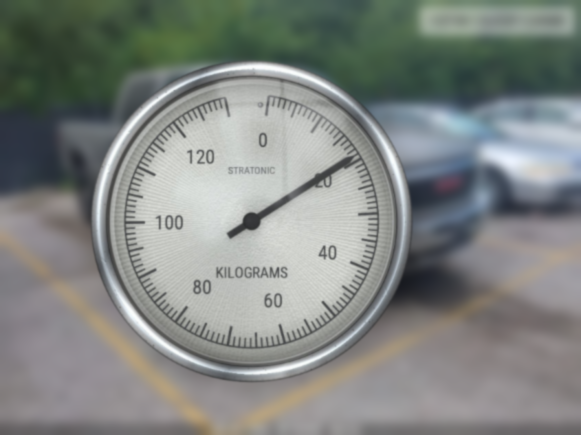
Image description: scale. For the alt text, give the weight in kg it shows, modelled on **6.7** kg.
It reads **19** kg
